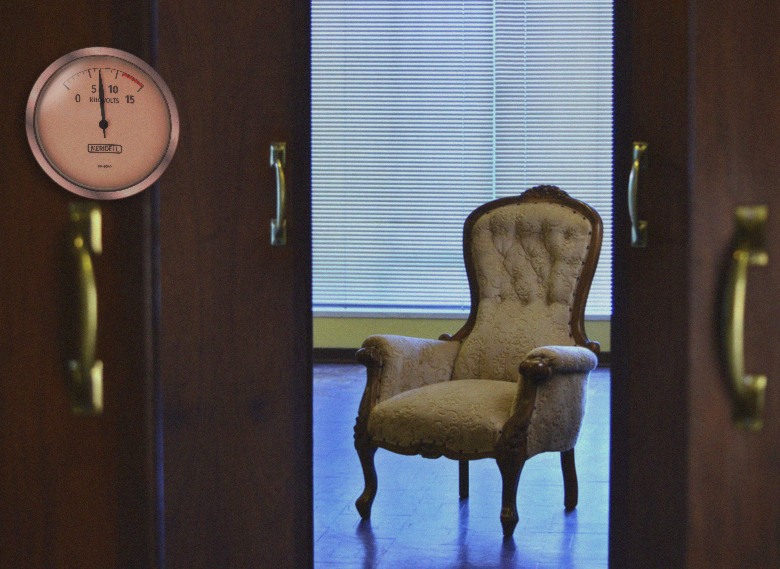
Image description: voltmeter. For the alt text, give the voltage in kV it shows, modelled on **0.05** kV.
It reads **7** kV
